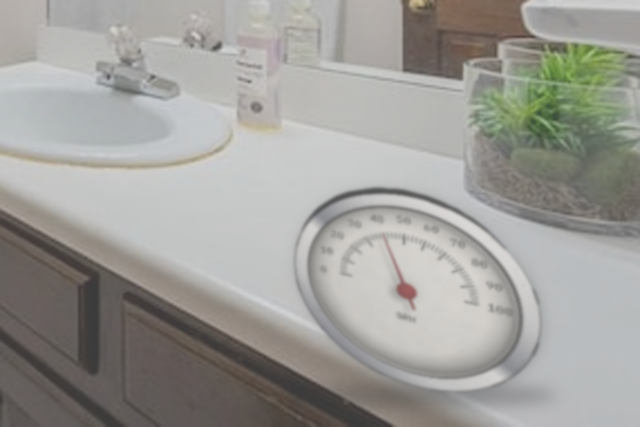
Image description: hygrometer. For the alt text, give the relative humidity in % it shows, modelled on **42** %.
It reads **40** %
